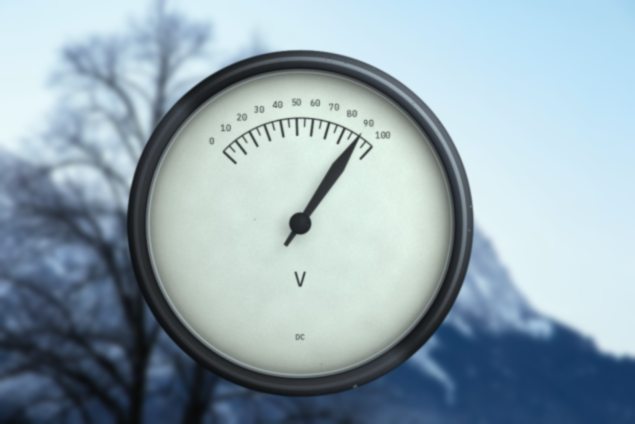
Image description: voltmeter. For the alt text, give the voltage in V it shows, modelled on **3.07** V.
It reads **90** V
